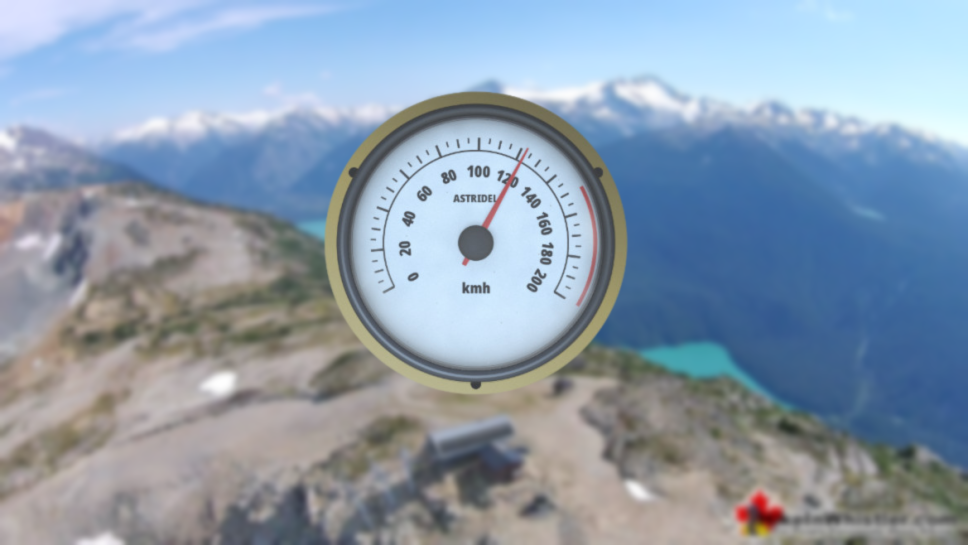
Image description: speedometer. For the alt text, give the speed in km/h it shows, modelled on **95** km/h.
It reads **122.5** km/h
